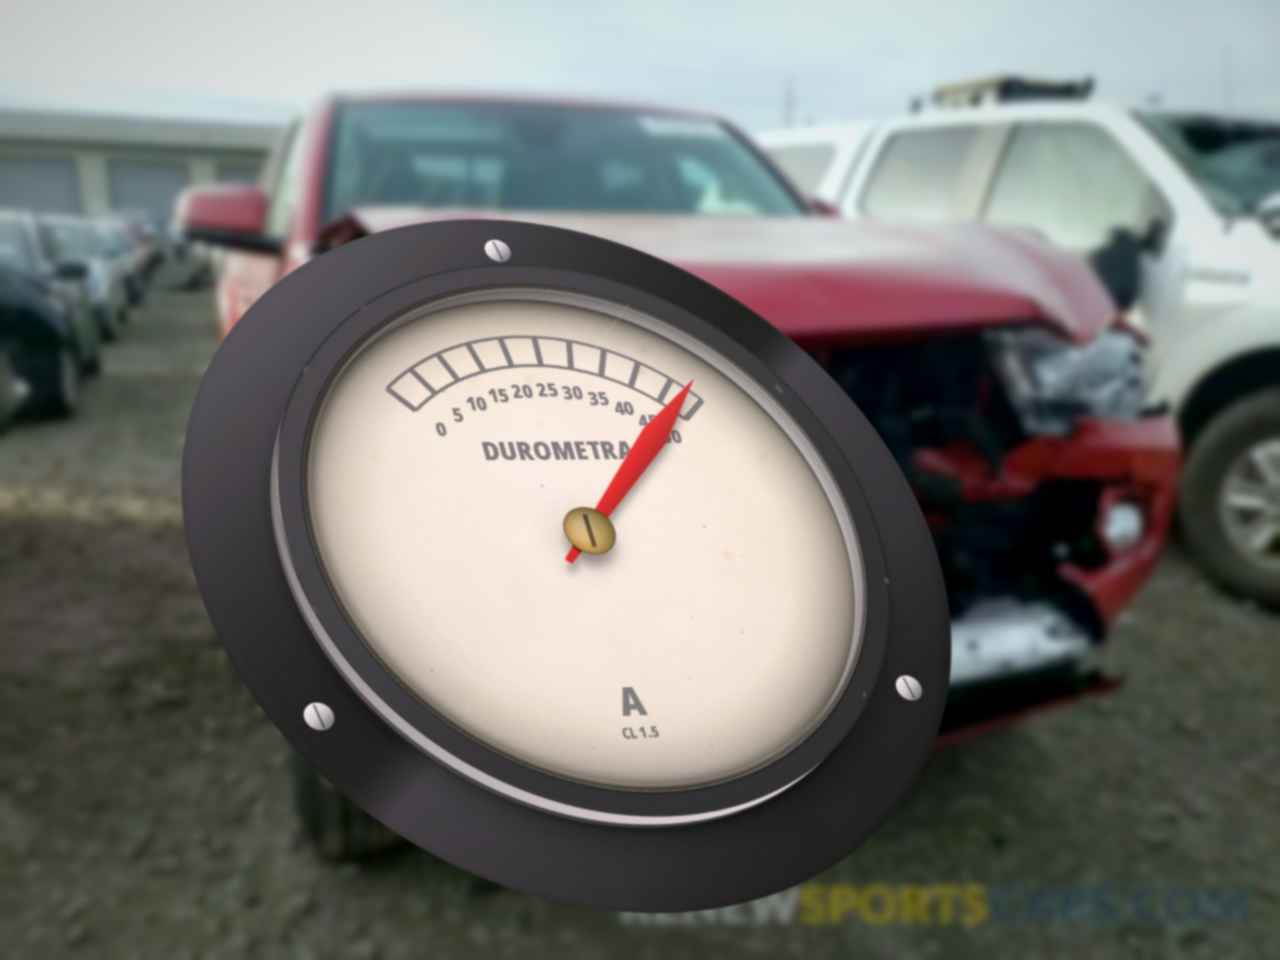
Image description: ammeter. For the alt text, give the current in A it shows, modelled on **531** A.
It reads **47.5** A
